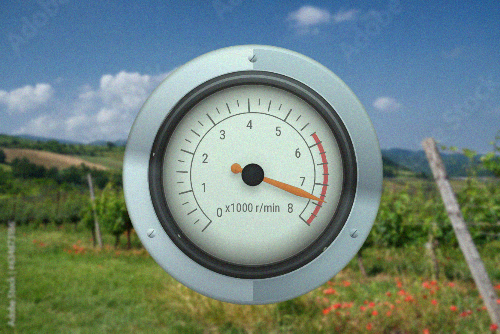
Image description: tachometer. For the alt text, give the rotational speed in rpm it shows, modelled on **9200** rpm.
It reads **7375** rpm
